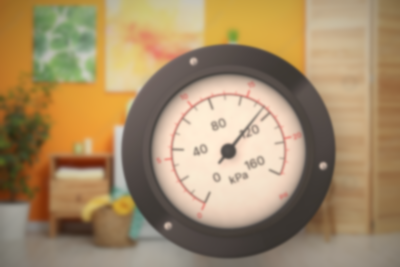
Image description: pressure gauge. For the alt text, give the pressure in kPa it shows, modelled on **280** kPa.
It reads **115** kPa
